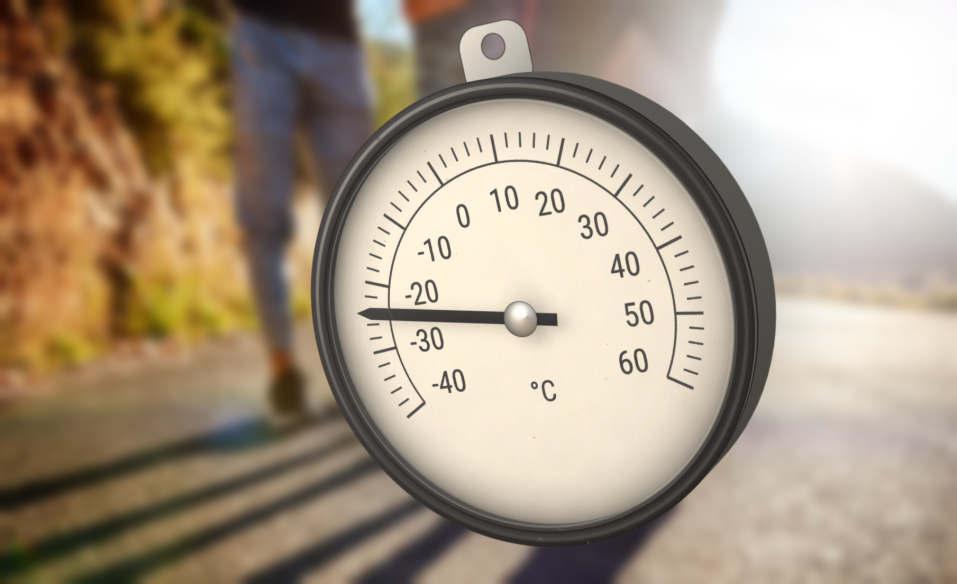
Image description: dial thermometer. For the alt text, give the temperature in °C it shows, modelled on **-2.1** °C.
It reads **-24** °C
